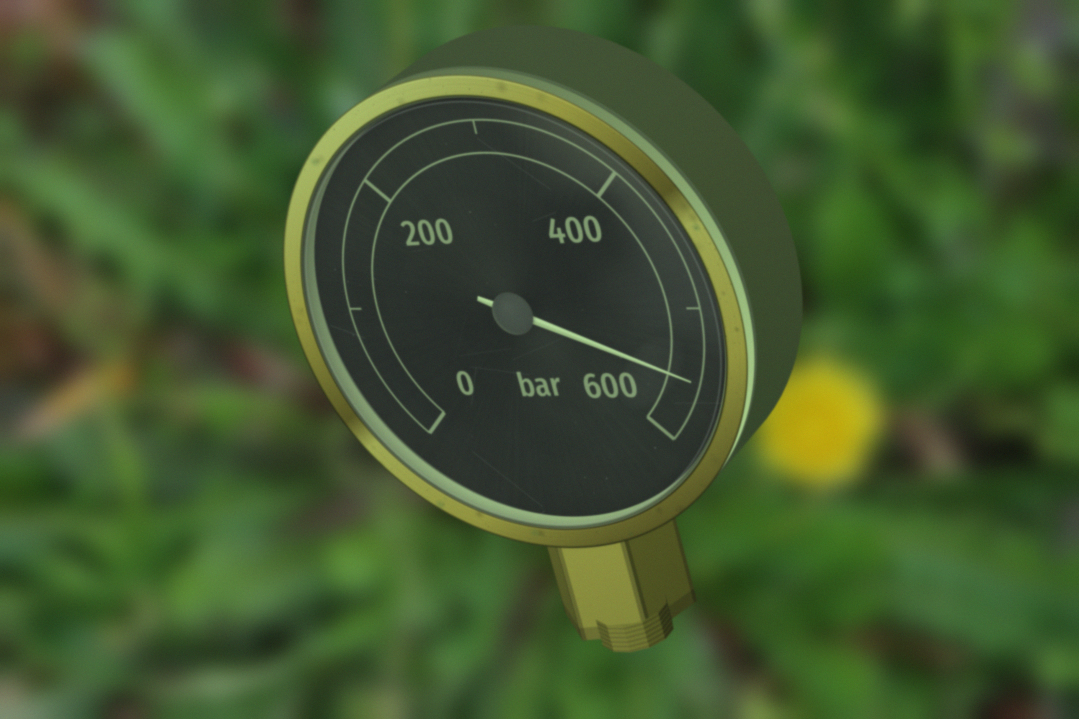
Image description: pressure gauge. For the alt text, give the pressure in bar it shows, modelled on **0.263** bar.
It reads **550** bar
